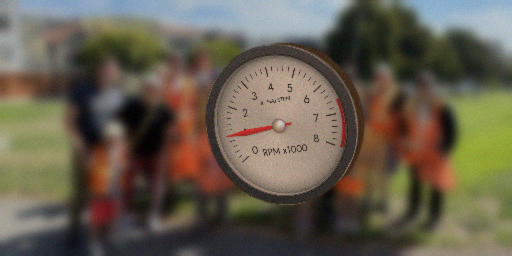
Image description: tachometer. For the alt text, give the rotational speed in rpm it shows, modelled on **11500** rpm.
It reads **1000** rpm
